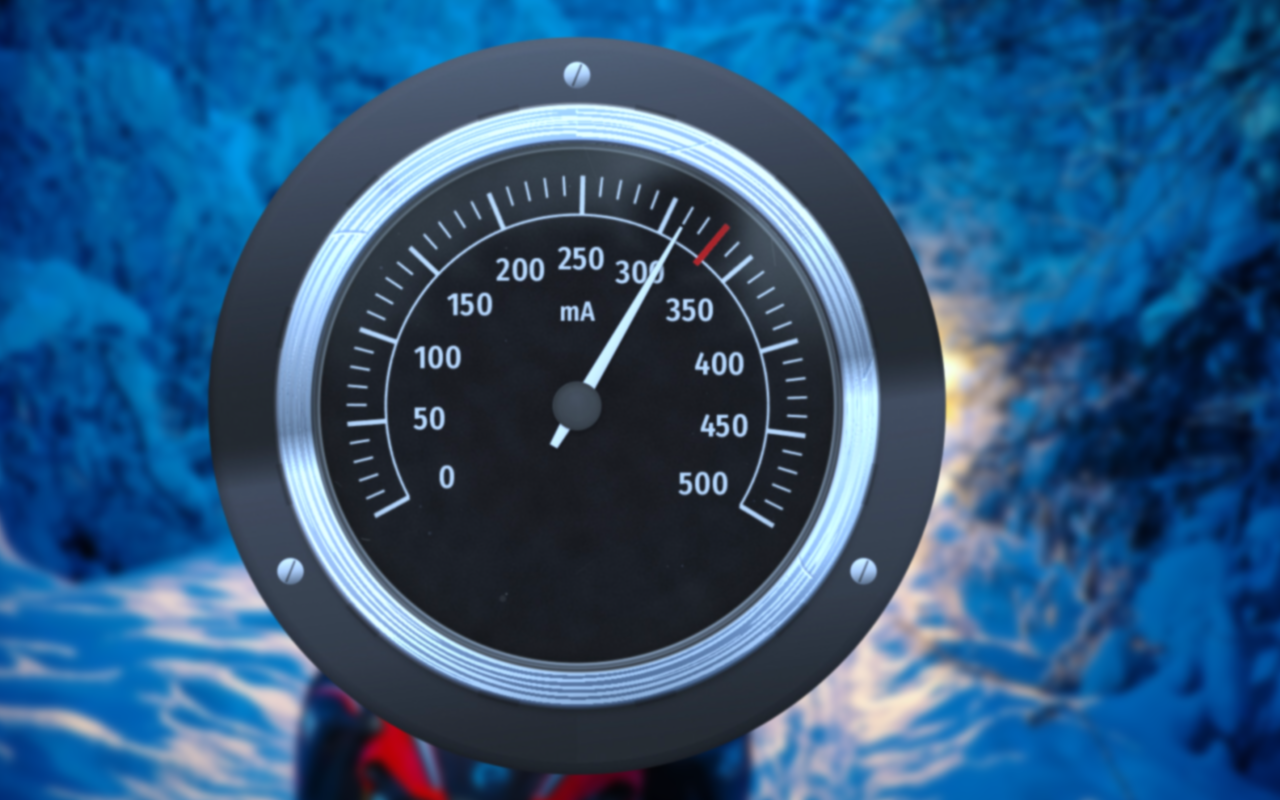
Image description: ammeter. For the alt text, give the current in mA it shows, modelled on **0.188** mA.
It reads **310** mA
